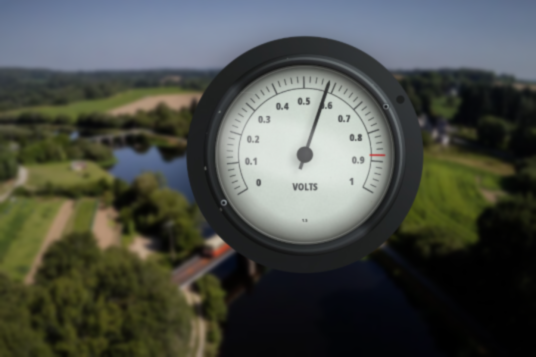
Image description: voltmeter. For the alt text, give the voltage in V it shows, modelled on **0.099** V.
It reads **0.58** V
